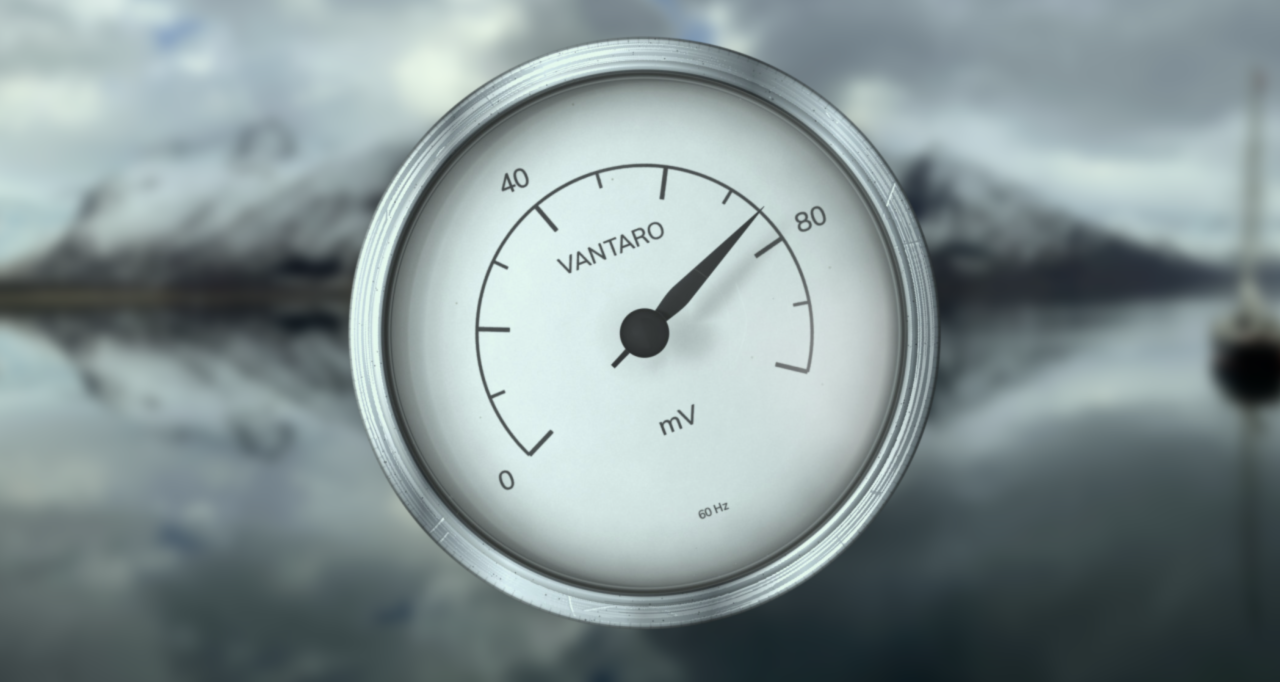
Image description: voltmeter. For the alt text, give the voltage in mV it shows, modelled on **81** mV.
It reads **75** mV
